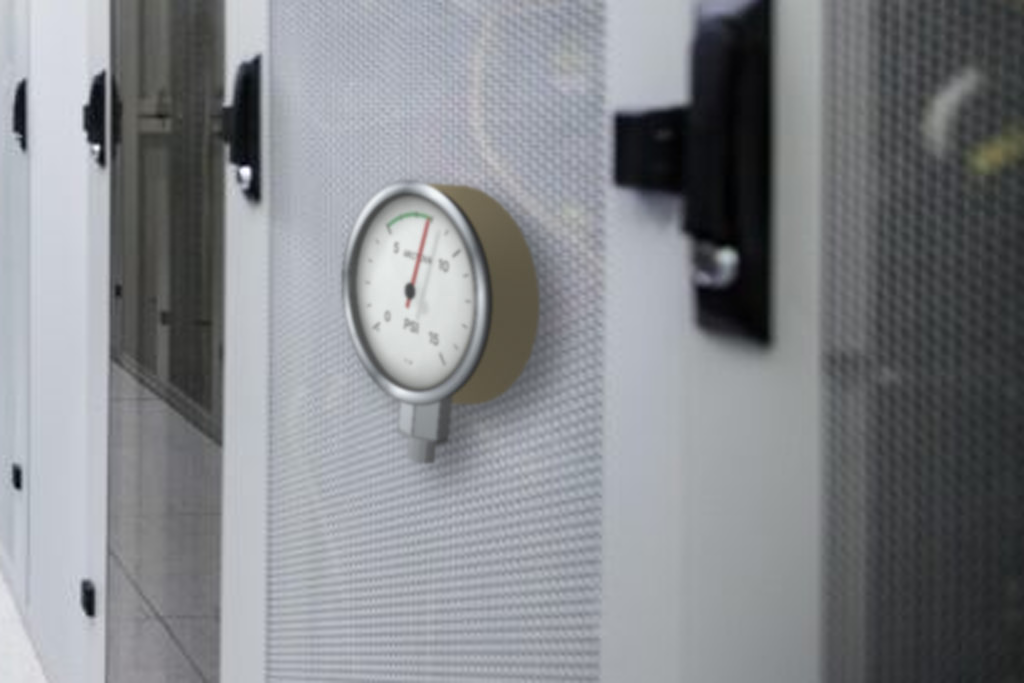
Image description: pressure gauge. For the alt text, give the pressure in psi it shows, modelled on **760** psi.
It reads **8** psi
